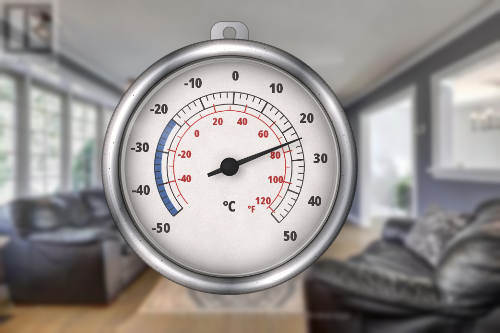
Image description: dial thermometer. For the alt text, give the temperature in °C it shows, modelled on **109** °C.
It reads **24** °C
